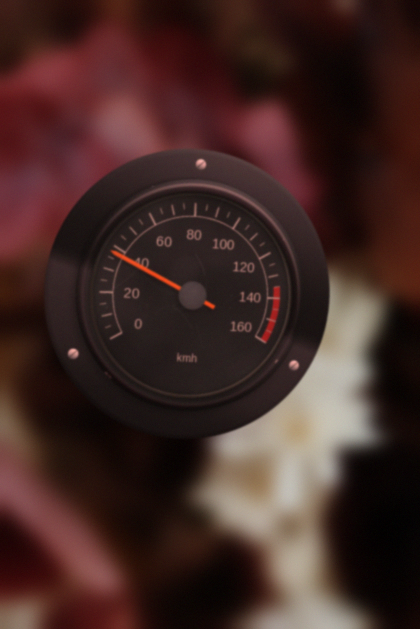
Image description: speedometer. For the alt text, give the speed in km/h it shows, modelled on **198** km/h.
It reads **37.5** km/h
